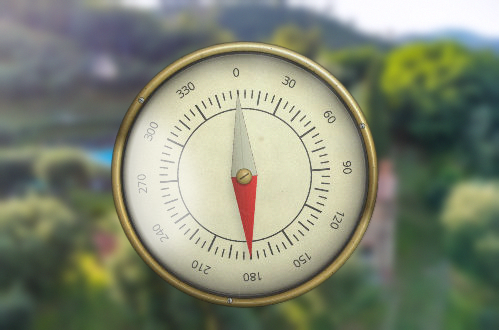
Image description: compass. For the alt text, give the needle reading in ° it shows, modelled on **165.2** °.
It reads **180** °
